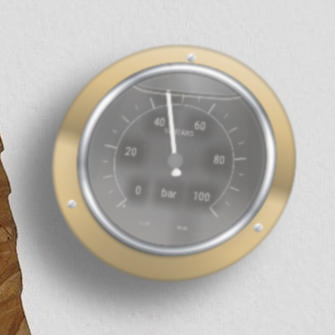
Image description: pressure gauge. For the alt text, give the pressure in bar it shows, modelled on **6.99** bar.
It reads **45** bar
